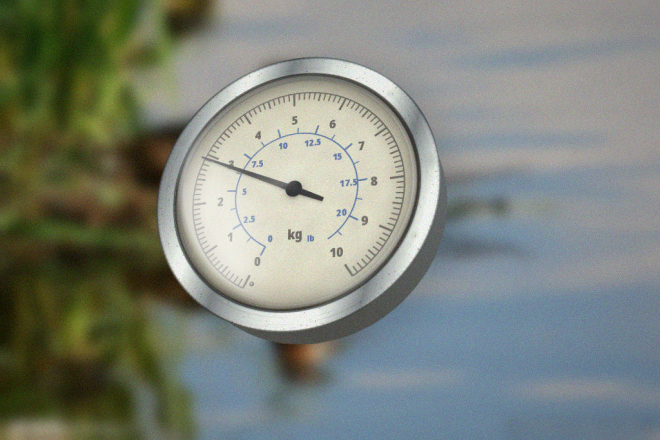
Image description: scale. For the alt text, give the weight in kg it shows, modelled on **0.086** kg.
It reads **2.9** kg
